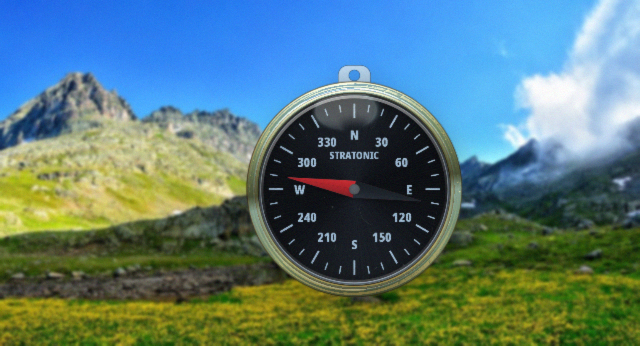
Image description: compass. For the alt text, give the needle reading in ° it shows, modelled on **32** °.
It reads **280** °
